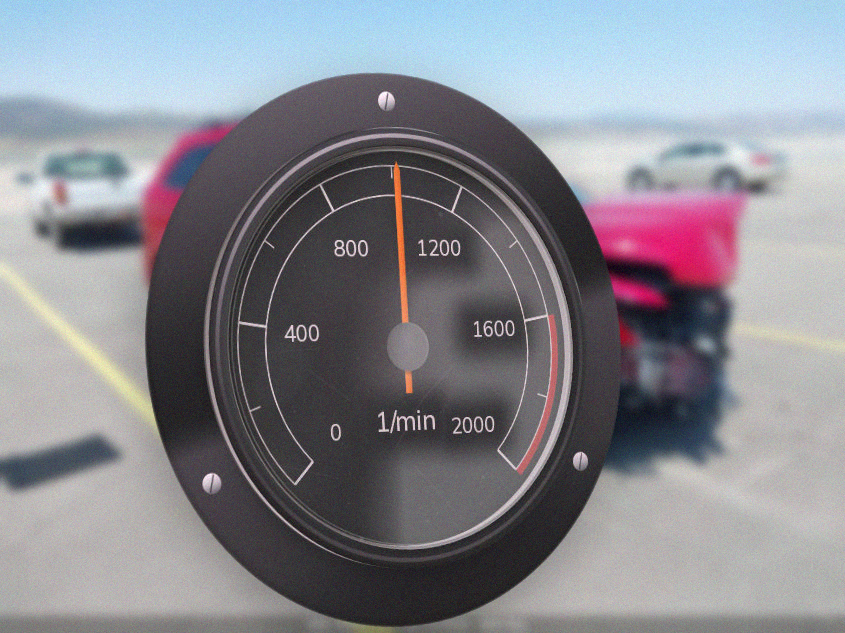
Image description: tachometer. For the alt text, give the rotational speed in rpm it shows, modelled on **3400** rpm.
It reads **1000** rpm
